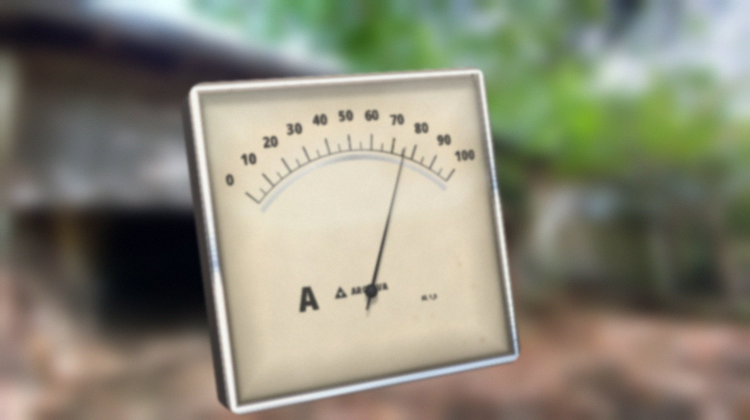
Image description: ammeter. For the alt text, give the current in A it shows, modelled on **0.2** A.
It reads **75** A
